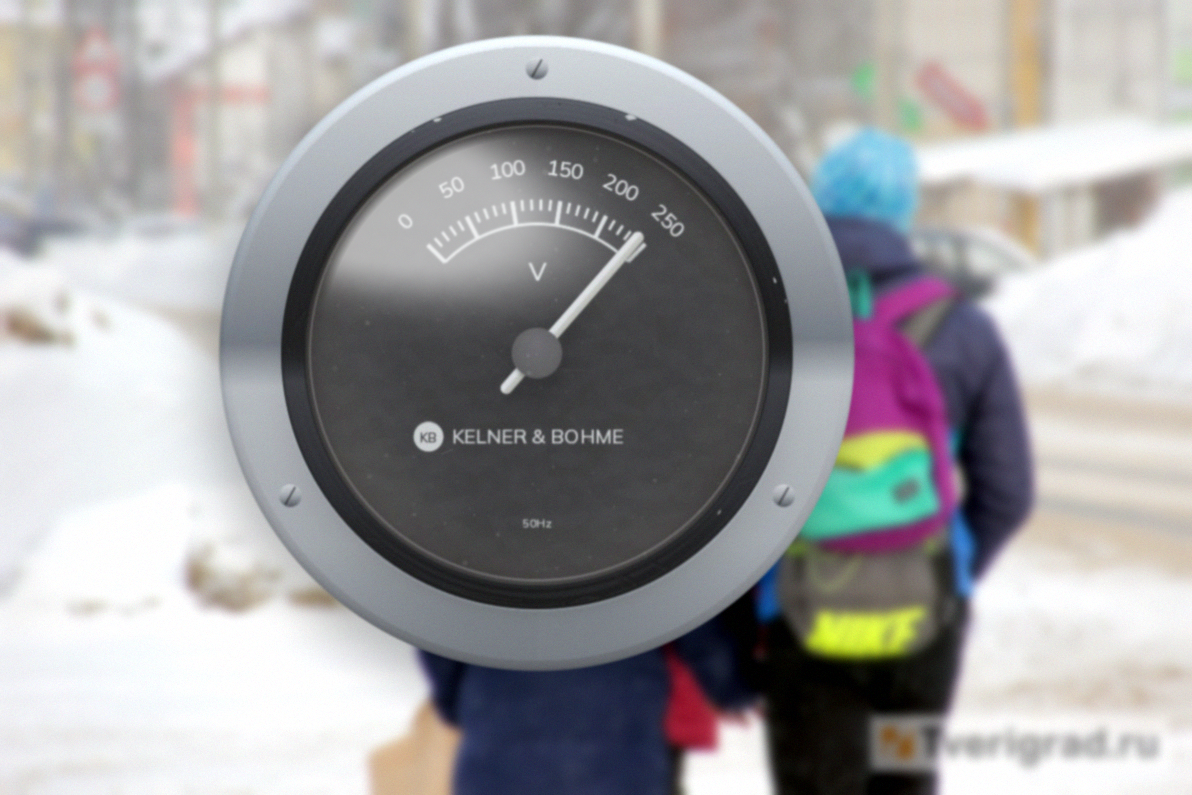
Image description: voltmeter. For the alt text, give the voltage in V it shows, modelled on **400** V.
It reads **240** V
